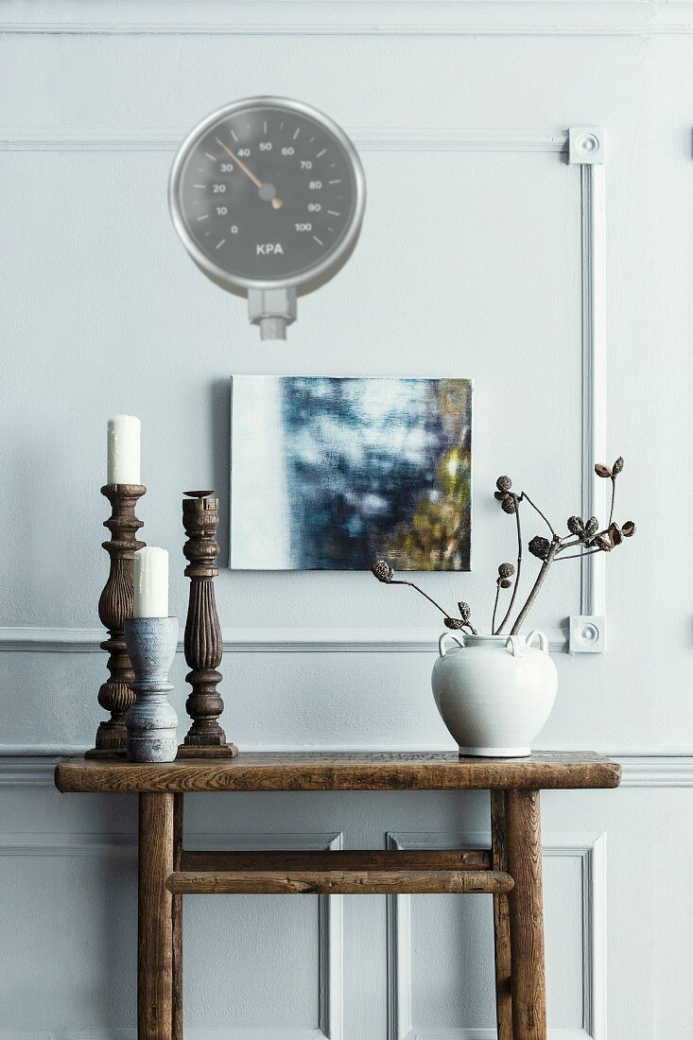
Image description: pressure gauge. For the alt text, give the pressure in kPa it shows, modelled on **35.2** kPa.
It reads **35** kPa
